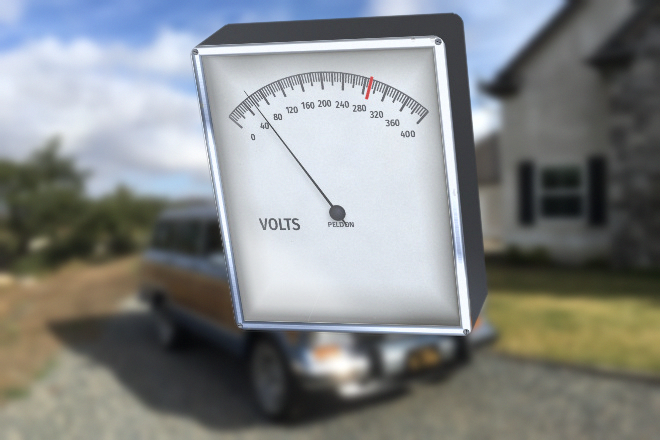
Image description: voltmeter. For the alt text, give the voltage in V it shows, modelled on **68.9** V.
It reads **60** V
